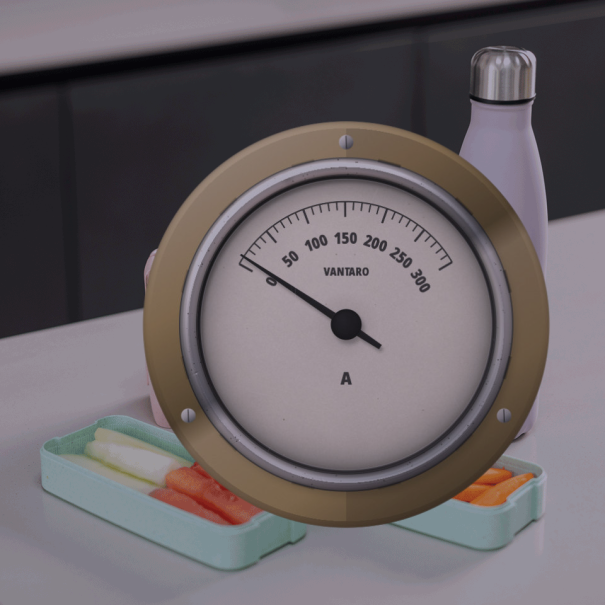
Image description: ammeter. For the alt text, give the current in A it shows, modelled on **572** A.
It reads **10** A
